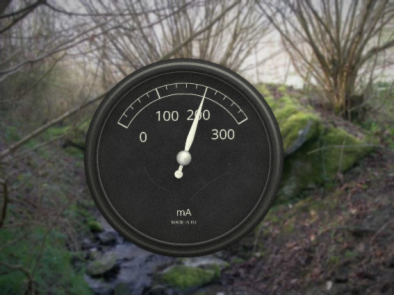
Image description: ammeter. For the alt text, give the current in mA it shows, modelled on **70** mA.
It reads **200** mA
